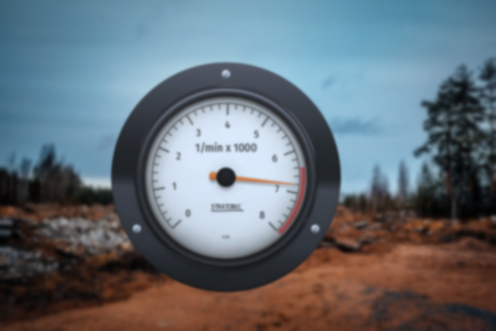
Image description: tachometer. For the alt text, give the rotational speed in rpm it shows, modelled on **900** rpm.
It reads **6800** rpm
